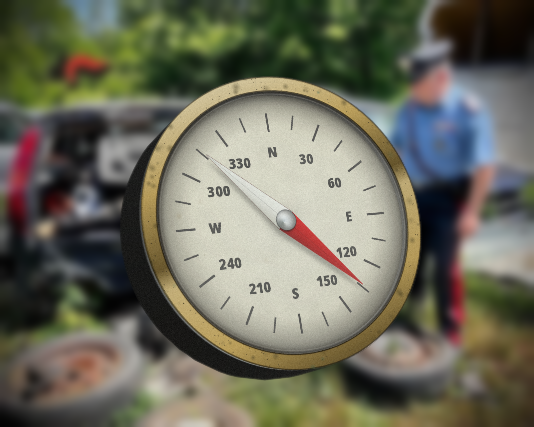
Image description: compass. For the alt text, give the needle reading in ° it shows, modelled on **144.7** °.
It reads **135** °
